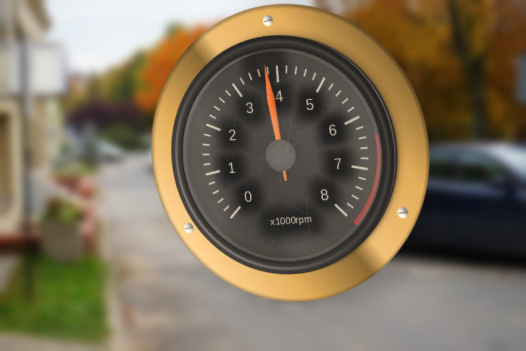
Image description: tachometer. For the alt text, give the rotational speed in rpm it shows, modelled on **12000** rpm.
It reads **3800** rpm
